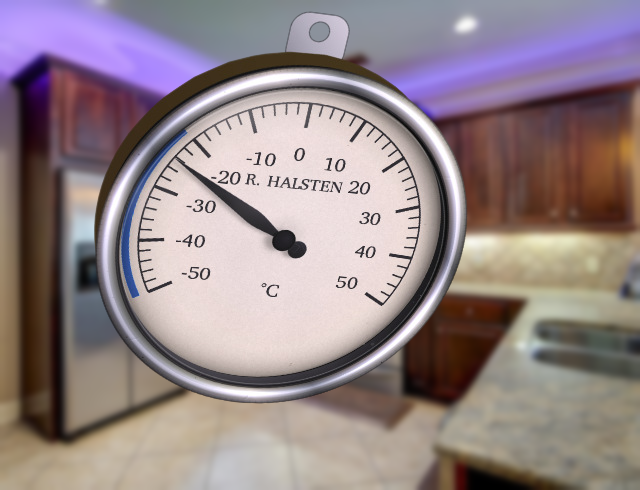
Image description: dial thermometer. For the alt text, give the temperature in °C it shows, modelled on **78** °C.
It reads **-24** °C
